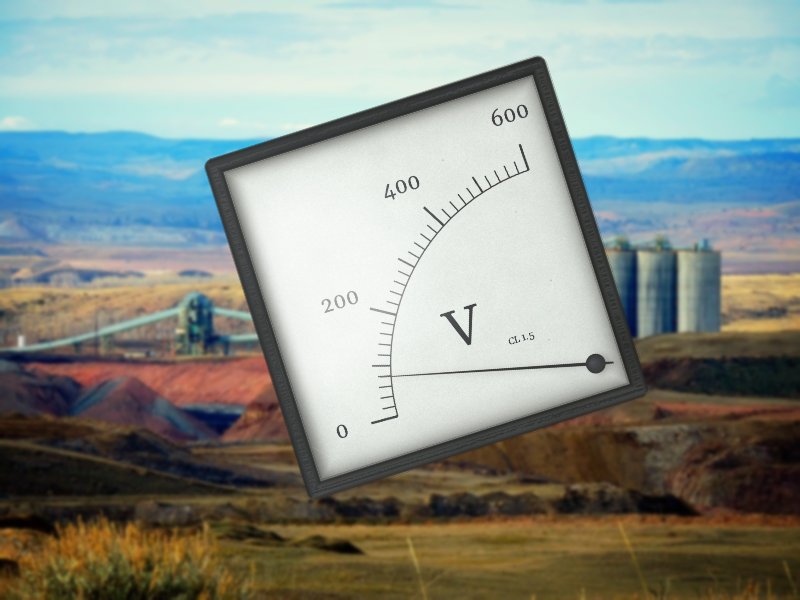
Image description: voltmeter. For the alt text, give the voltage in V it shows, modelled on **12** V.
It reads **80** V
